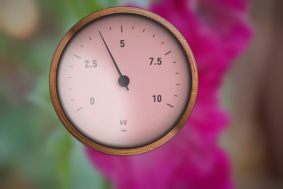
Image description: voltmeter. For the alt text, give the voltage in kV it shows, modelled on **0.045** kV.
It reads **4** kV
